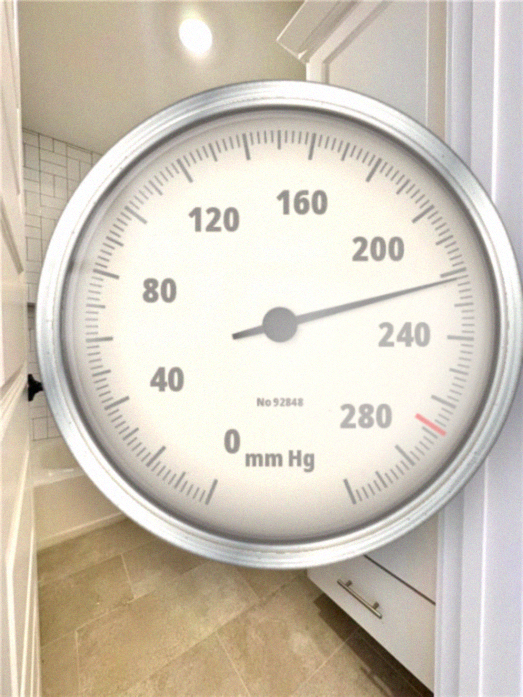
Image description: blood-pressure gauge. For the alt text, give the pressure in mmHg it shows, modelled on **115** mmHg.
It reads **222** mmHg
